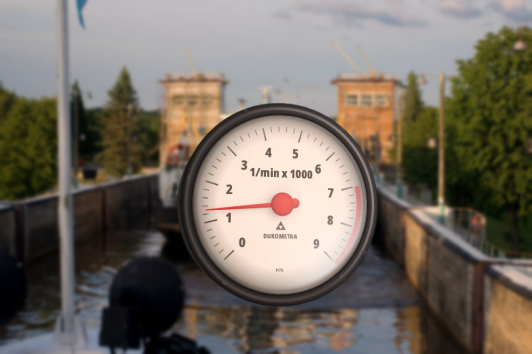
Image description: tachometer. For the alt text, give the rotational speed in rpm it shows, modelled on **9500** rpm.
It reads **1300** rpm
